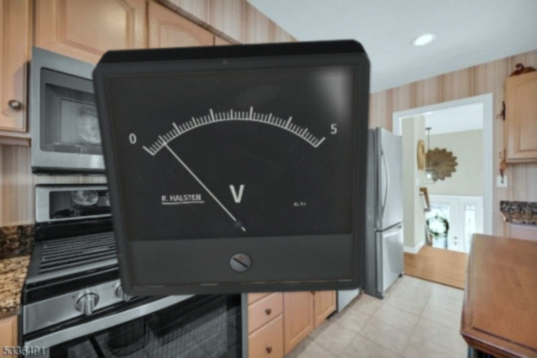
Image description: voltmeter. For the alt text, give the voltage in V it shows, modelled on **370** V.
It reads **0.5** V
